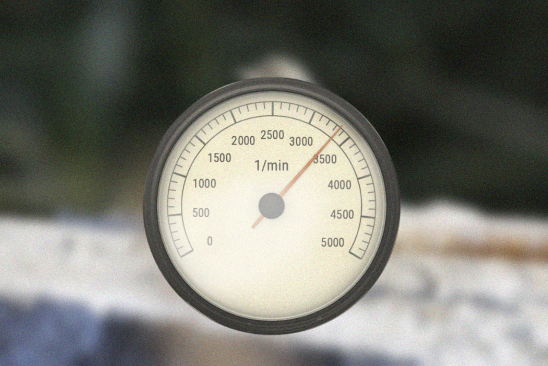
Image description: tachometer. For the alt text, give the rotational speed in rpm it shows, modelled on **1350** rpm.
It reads **3350** rpm
